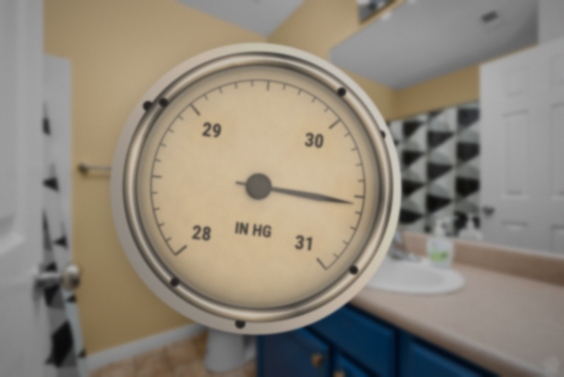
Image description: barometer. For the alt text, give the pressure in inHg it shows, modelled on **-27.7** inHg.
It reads **30.55** inHg
